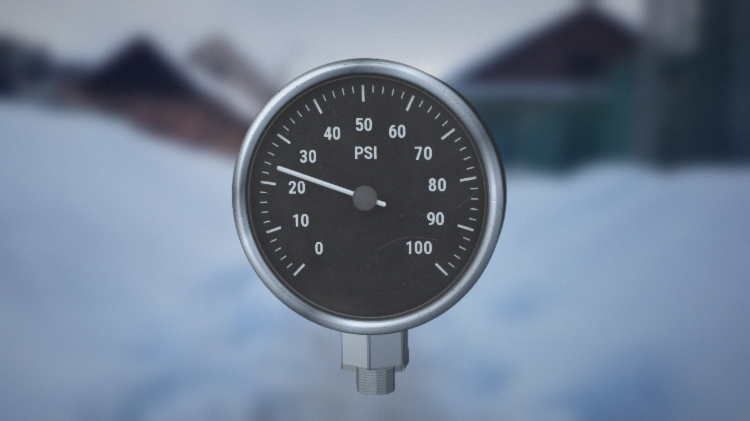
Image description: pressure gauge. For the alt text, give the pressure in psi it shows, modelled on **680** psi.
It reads **24** psi
